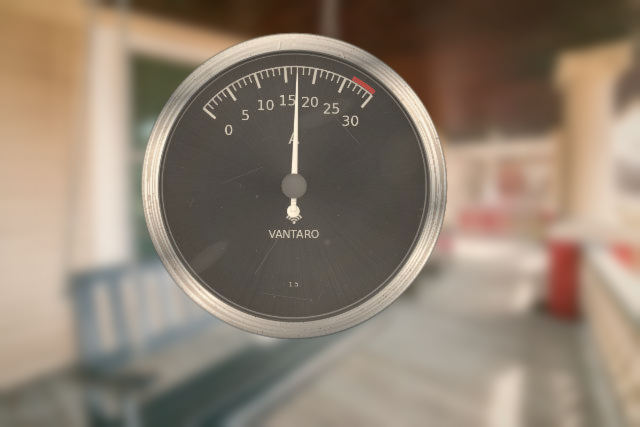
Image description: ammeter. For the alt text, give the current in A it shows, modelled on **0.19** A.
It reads **17** A
